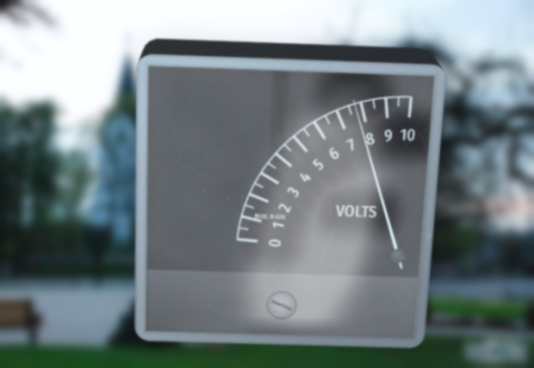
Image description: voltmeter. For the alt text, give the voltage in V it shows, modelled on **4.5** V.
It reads **7.75** V
